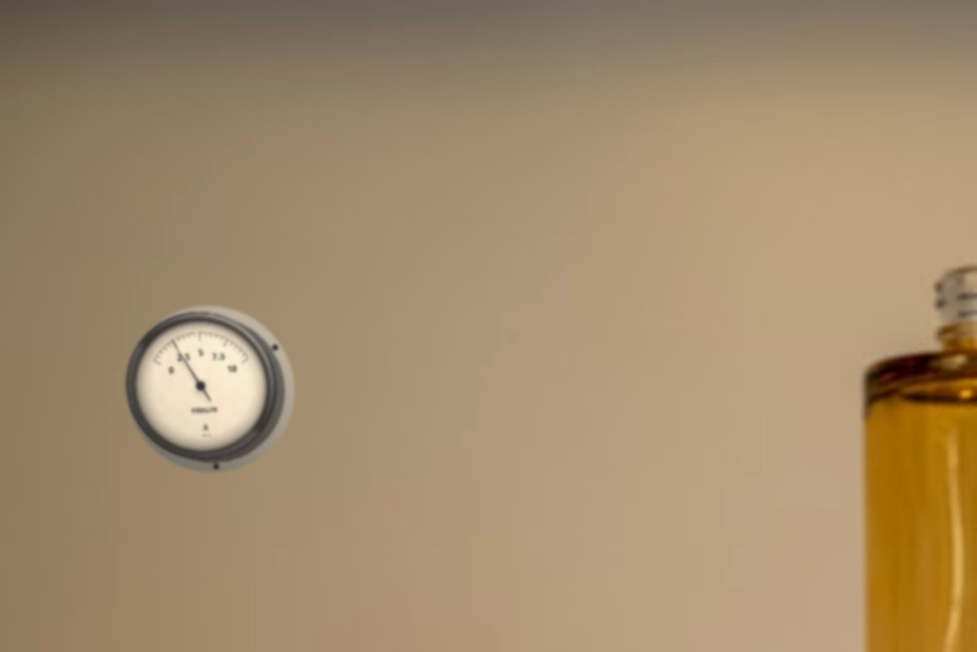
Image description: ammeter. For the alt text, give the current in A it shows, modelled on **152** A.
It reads **2.5** A
